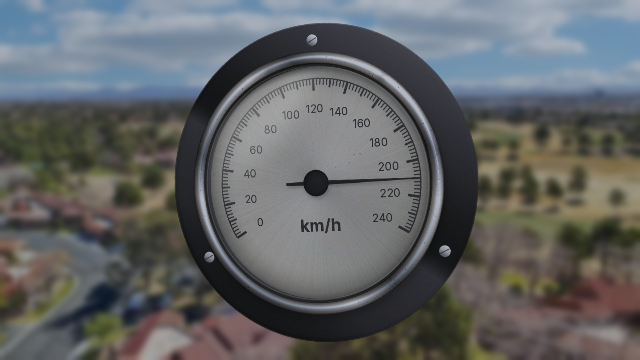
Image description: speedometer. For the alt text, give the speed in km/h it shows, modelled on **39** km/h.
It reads **210** km/h
